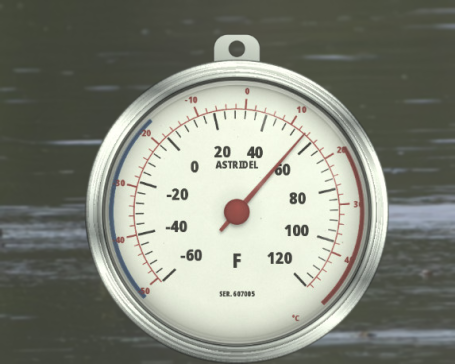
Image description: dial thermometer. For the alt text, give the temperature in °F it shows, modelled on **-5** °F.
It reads **56** °F
